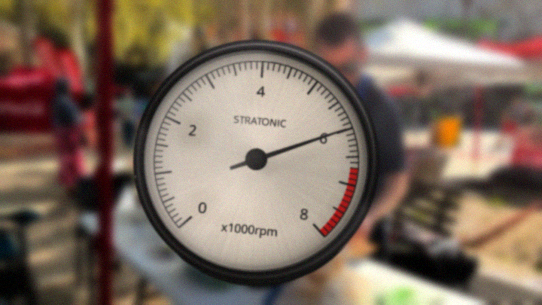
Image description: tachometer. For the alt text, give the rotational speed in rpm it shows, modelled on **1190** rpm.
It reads **6000** rpm
